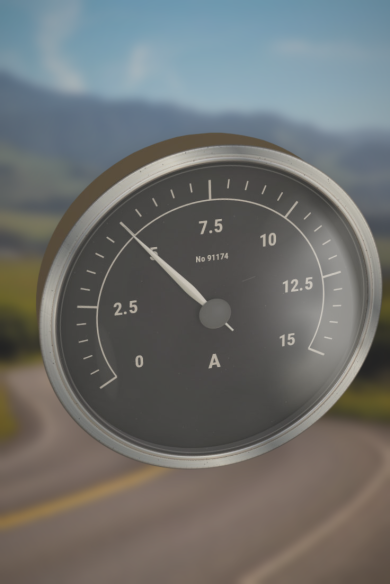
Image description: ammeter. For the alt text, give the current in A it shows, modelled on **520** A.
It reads **5** A
